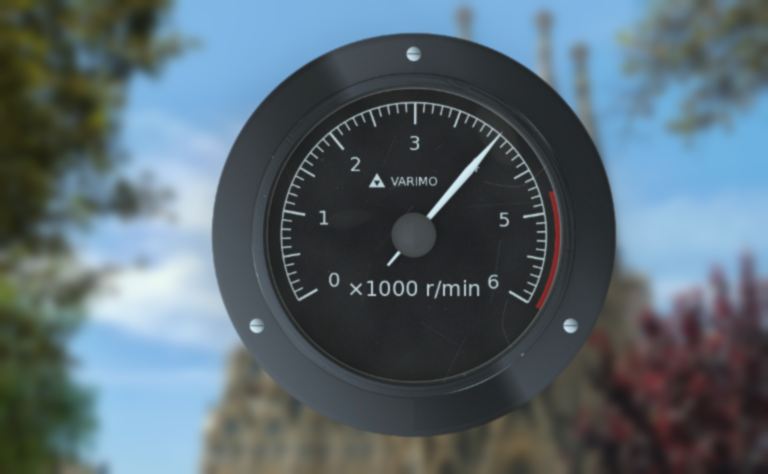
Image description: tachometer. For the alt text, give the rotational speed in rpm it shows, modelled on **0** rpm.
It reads **4000** rpm
